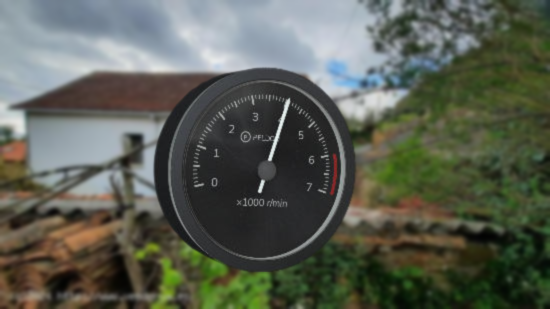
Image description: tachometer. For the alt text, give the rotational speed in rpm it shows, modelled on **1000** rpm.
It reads **4000** rpm
